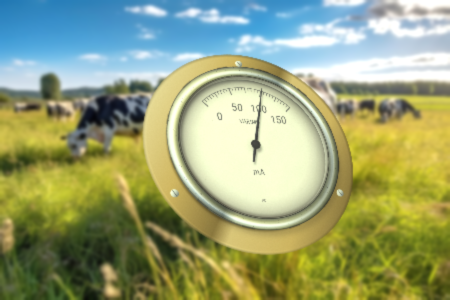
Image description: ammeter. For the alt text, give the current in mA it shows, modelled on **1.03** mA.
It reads **100** mA
